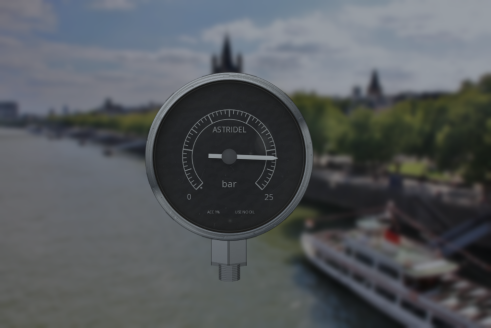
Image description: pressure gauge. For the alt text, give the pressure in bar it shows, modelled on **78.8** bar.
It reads **21** bar
